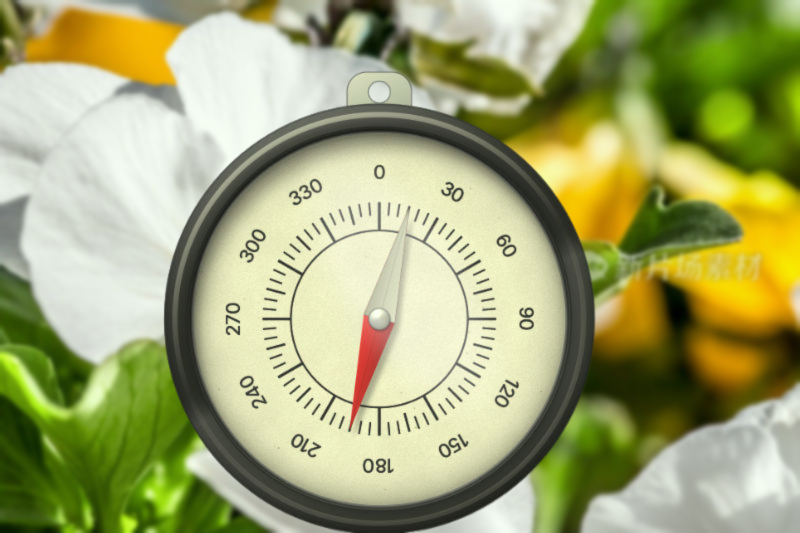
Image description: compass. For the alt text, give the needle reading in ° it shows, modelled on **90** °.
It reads **195** °
